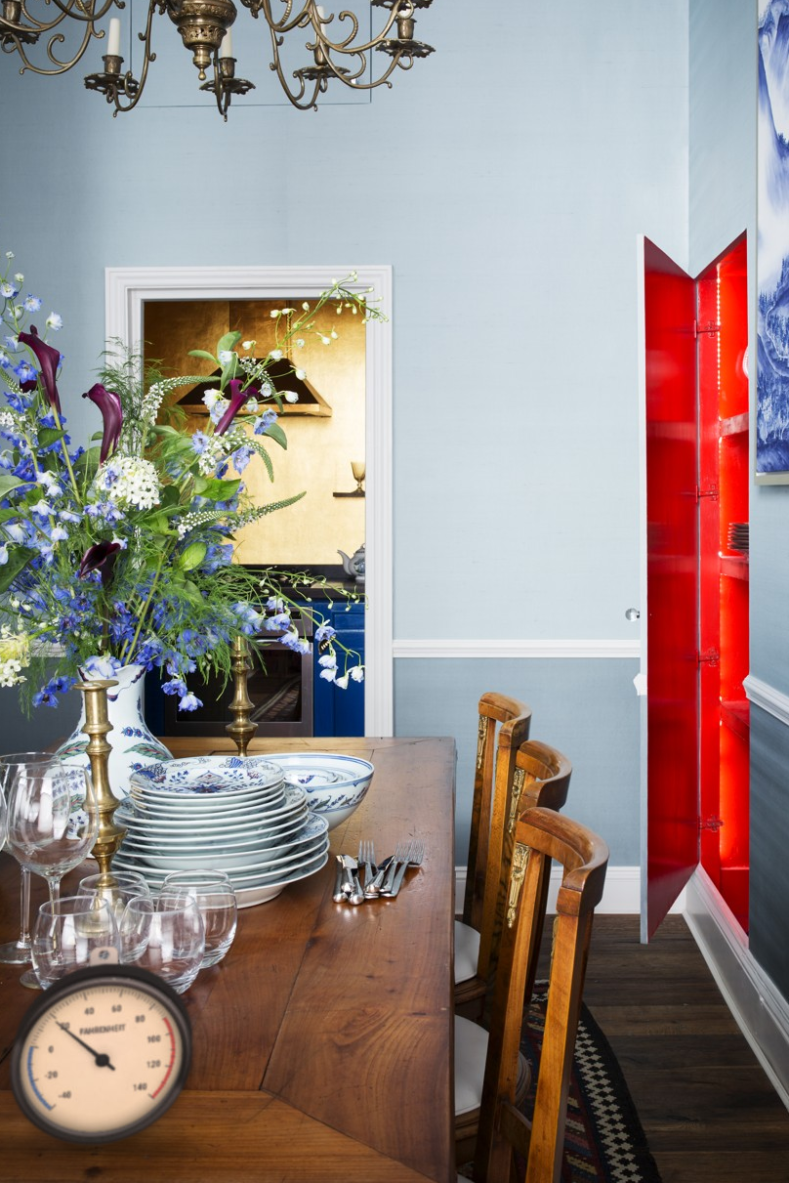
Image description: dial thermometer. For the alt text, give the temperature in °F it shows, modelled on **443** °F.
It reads **20** °F
